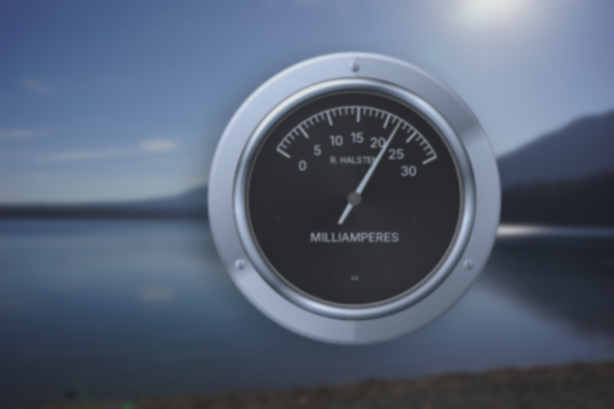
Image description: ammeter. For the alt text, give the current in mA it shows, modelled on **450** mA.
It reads **22** mA
